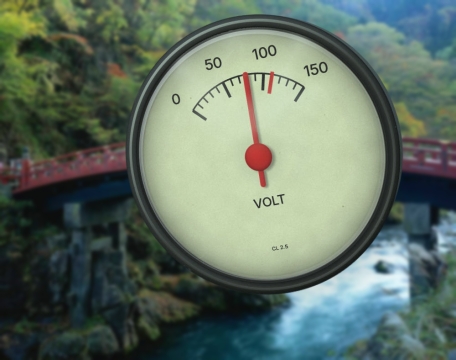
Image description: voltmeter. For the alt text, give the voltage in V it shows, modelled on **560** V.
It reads **80** V
